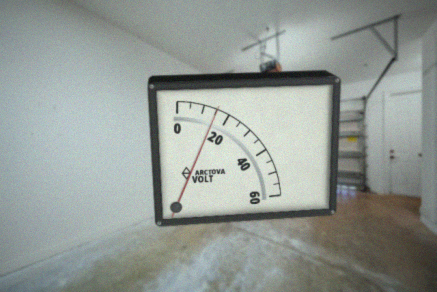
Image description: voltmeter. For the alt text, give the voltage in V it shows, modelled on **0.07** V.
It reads **15** V
